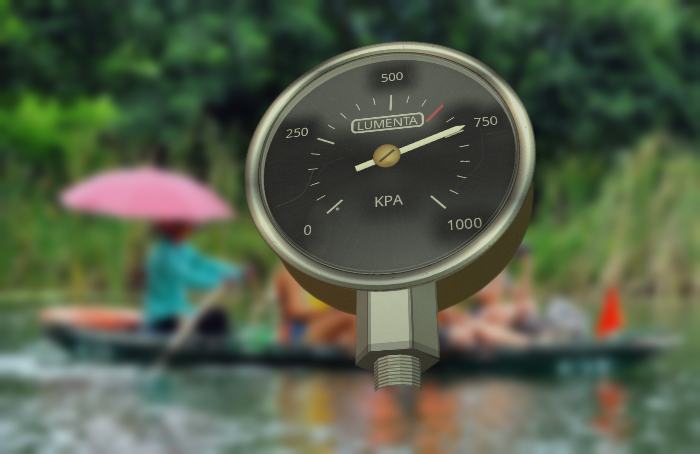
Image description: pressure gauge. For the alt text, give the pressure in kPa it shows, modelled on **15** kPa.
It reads **750** kPa
